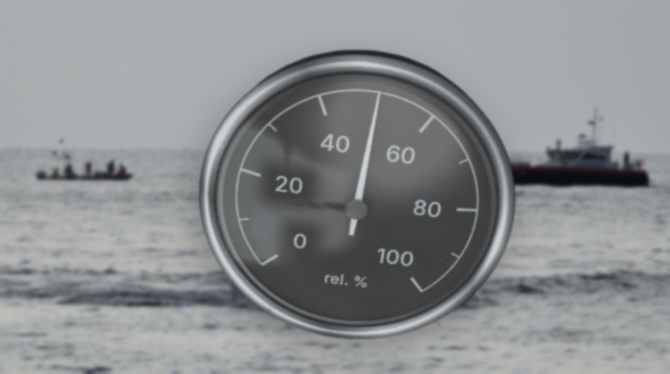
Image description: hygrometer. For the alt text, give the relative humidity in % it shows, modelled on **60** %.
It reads **50** %
